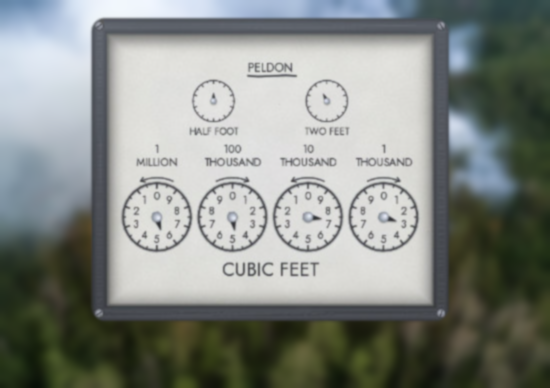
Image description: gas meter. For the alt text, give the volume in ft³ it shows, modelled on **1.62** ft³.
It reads **547300** ft³
